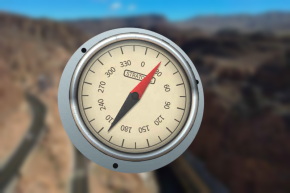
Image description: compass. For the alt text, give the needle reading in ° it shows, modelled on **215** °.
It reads **22.5** °
